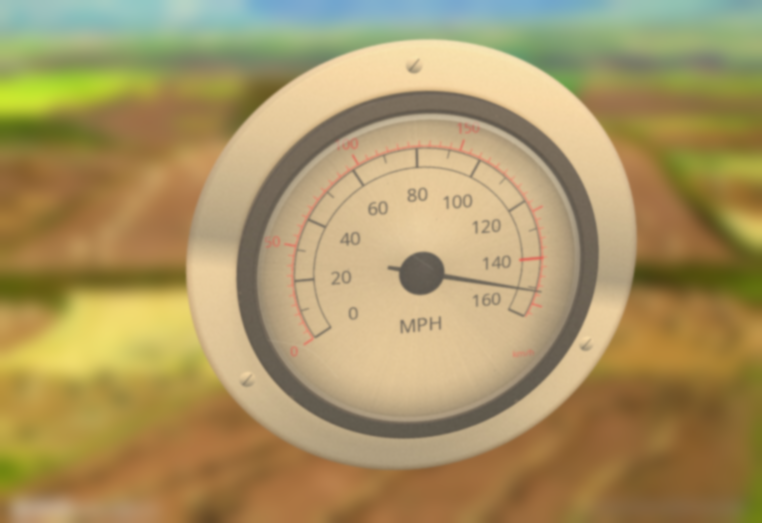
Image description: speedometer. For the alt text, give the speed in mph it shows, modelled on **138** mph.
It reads **150** mph
